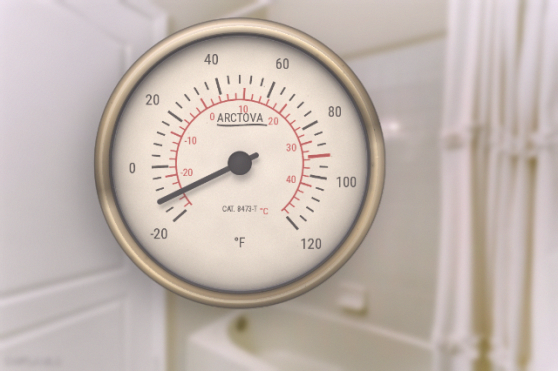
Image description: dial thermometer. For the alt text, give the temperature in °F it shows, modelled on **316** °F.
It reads **-12** °F
